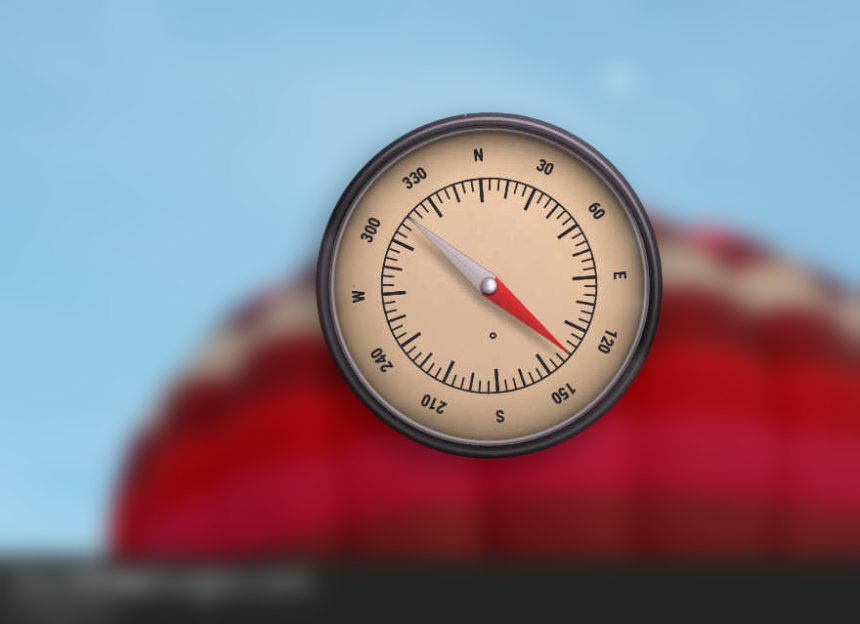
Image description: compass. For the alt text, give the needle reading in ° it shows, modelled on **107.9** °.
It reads **135** °
